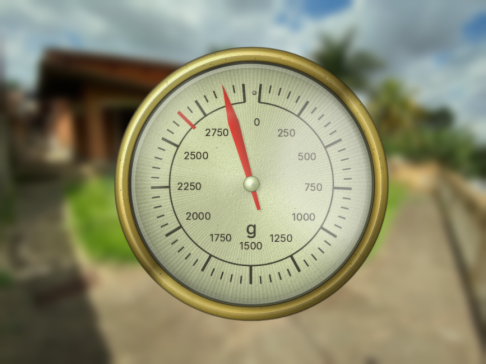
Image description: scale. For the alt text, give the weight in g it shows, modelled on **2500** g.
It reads **2900** g
